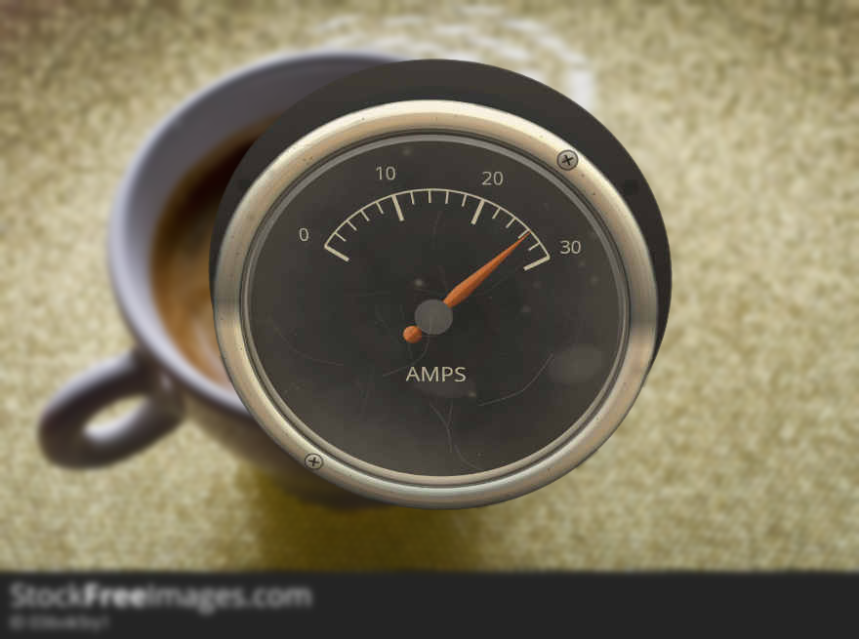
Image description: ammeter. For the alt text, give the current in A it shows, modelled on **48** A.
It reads **26** A
